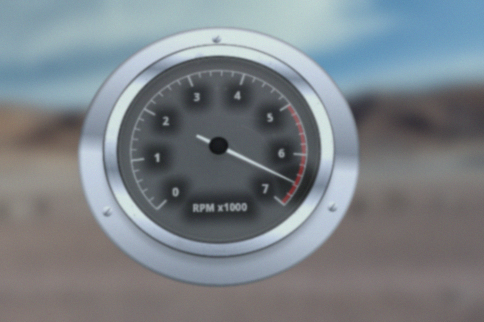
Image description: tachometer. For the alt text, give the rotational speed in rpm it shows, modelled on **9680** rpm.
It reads **6600** rpm
